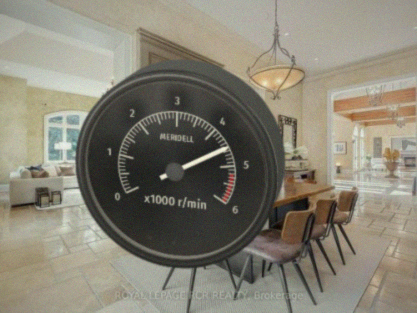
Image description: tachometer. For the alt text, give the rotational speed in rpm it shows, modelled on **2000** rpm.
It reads **4500** rpm
